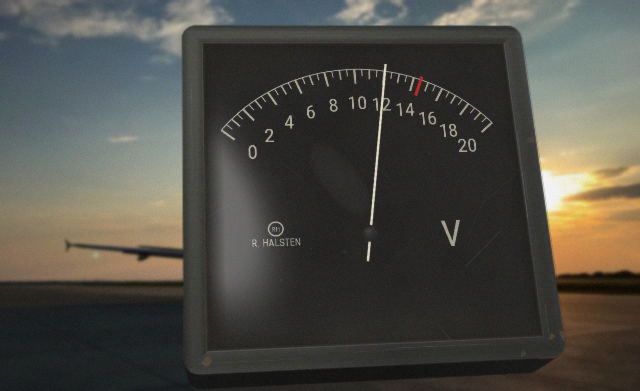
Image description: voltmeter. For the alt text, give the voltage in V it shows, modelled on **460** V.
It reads **12** V
